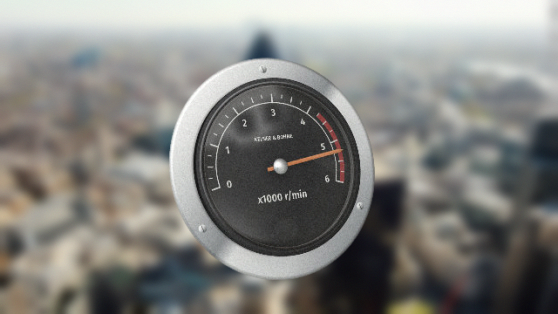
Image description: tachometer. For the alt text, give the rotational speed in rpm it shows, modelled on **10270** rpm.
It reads **5250** rpm
